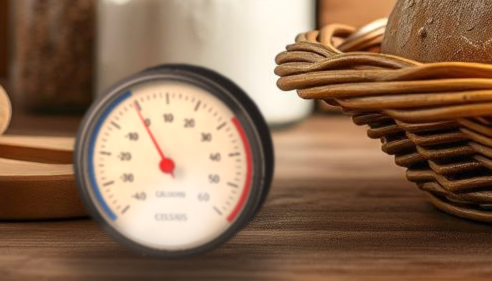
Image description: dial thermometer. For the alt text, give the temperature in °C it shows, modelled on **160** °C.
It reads **0** °C
